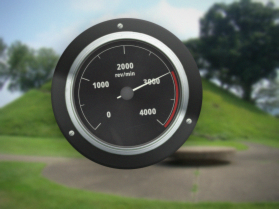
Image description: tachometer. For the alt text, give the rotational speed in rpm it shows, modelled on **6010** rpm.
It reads **3000** rpm
